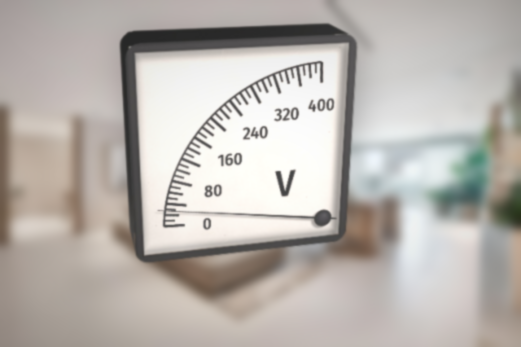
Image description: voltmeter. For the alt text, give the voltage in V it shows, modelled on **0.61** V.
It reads **30** V
